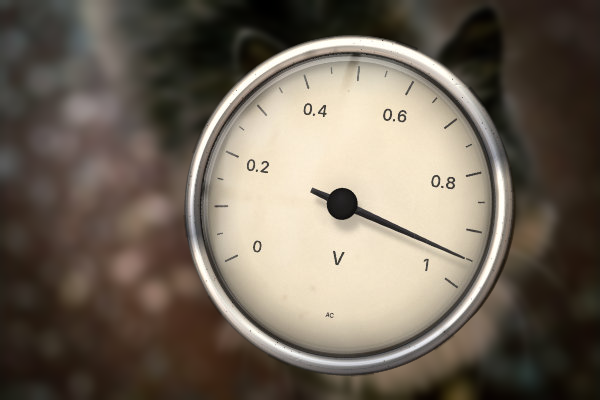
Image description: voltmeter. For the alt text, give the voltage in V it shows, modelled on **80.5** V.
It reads **0.95** V
